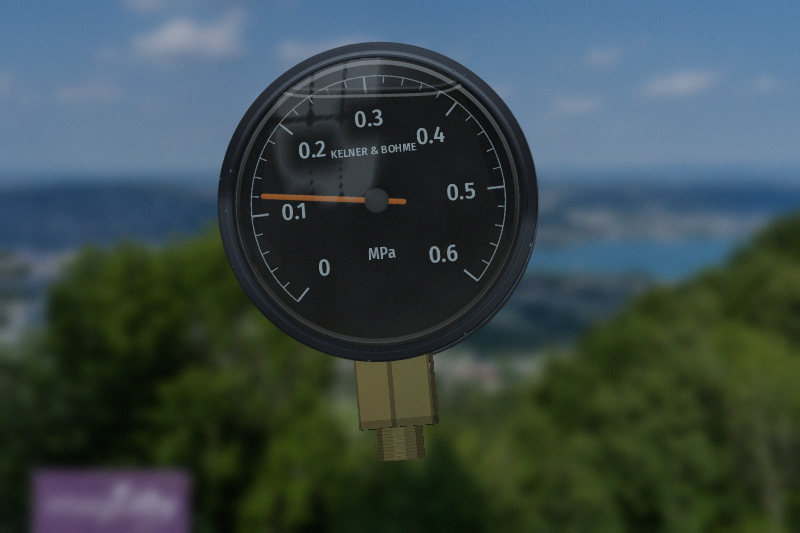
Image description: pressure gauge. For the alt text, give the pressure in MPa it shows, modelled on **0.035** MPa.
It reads **0.12** MPa
